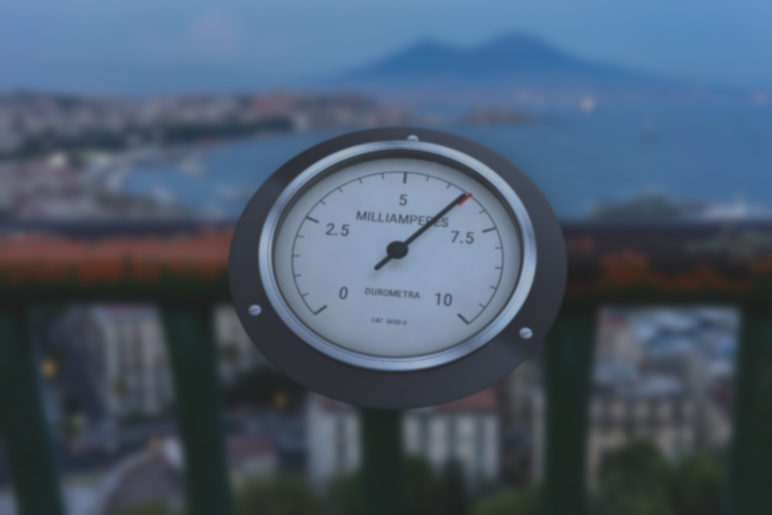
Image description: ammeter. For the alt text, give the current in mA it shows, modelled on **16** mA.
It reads **6.5** mA
